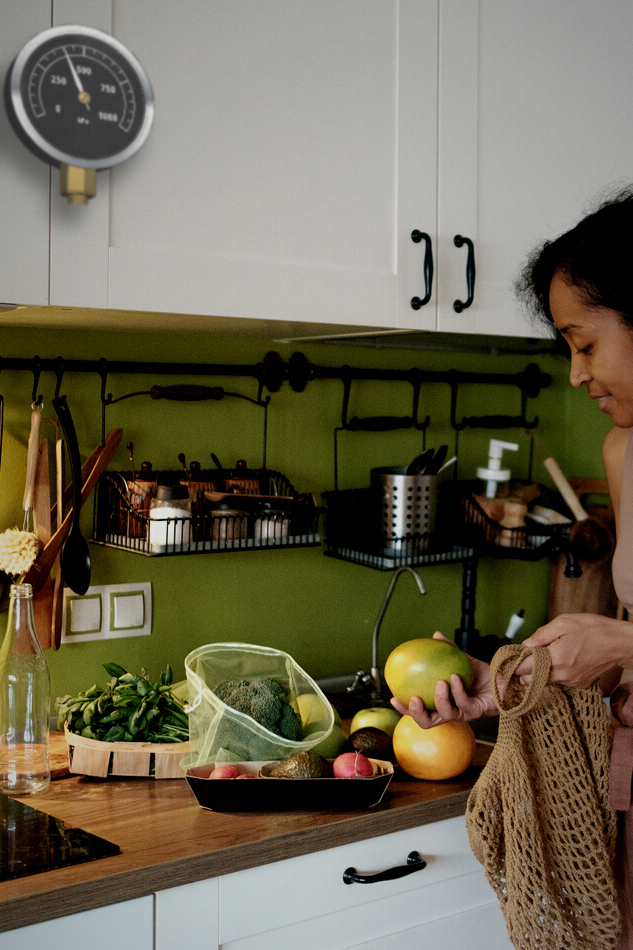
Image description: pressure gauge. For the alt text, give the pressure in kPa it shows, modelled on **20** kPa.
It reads **400** kPa
